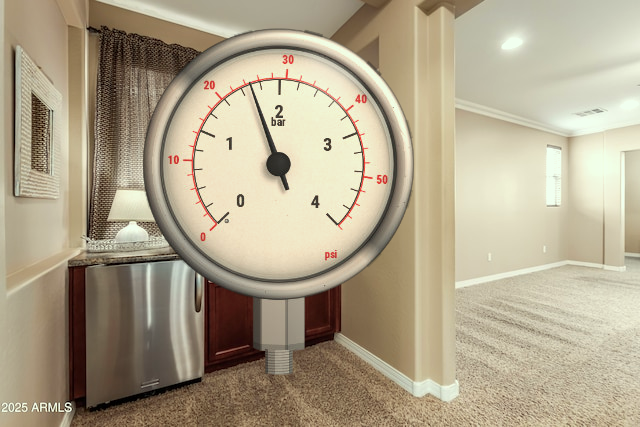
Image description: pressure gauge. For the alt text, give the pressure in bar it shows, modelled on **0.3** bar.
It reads **1.7** bar
